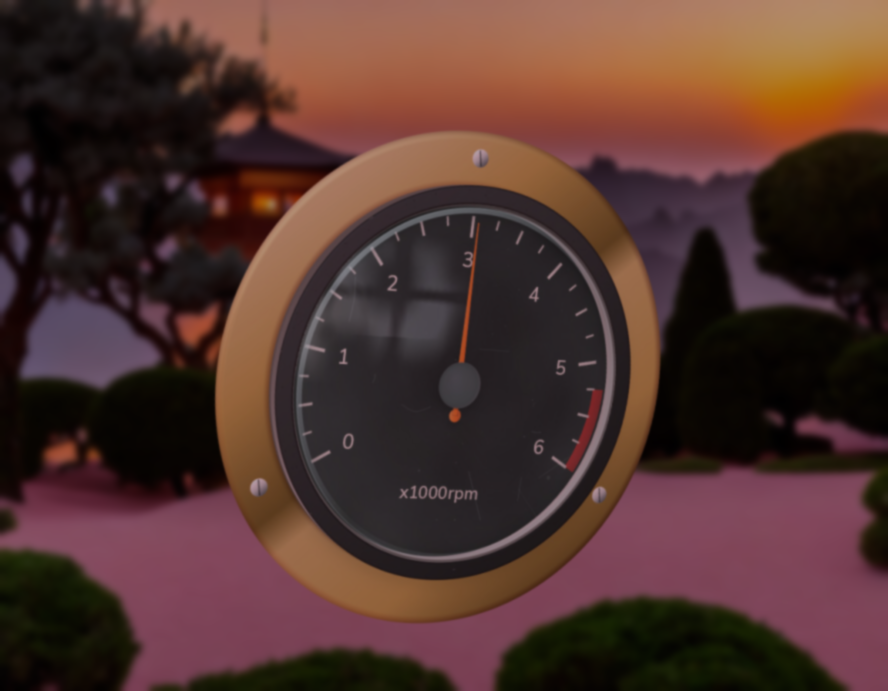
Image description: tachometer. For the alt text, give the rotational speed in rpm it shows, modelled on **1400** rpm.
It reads **3000** rpm
